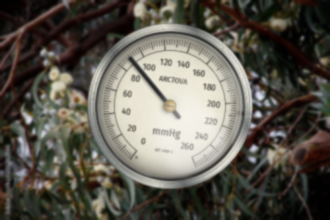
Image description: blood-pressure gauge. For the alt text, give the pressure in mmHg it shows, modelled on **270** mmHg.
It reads **90** mmHg
